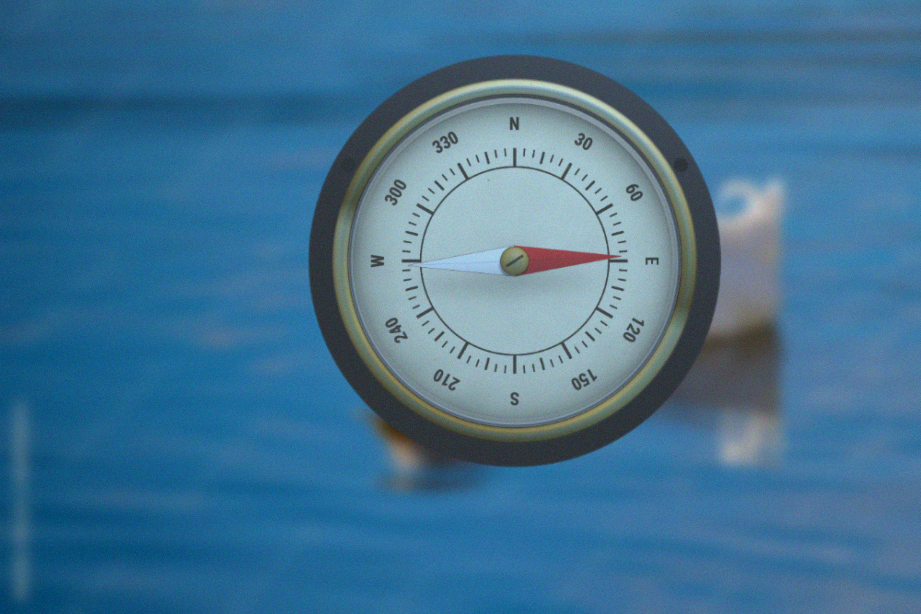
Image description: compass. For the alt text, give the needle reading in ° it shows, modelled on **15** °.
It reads **87.5** °
